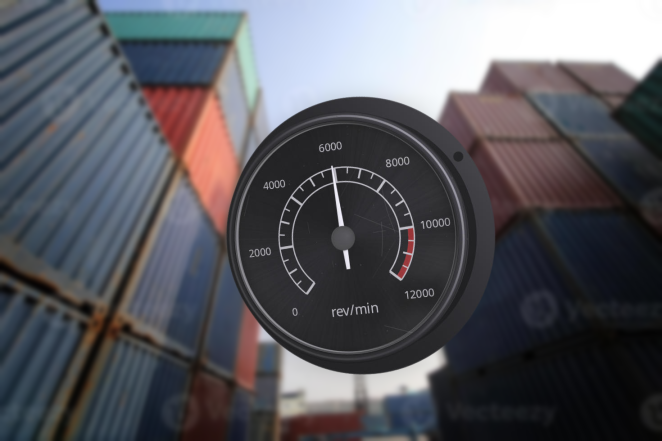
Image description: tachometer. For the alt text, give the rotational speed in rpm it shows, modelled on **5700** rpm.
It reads **6000** rpm
